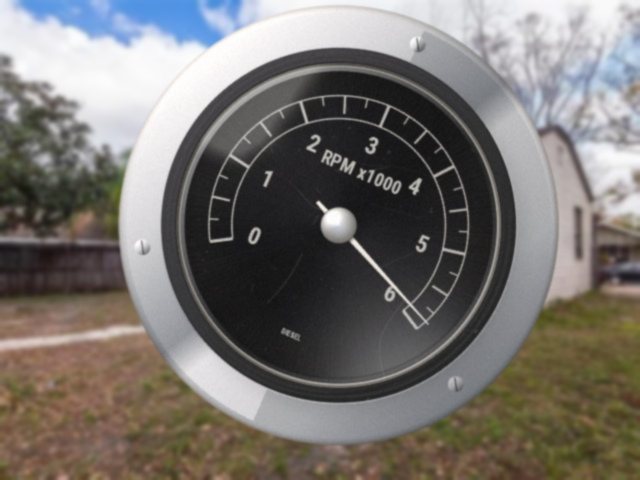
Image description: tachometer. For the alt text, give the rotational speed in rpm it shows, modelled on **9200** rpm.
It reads **5875** rpm
